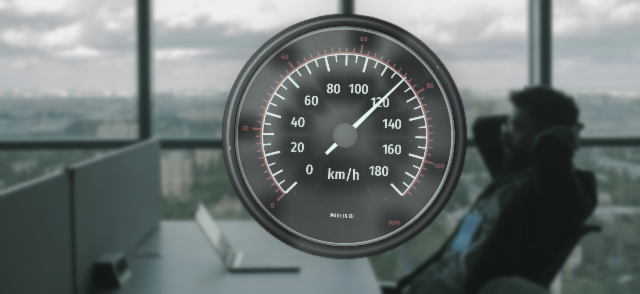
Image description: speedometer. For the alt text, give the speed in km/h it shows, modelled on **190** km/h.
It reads **120** km/h
